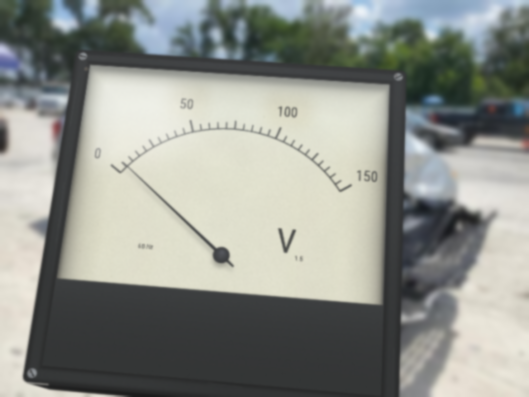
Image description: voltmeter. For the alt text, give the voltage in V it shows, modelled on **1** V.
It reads **5** V
